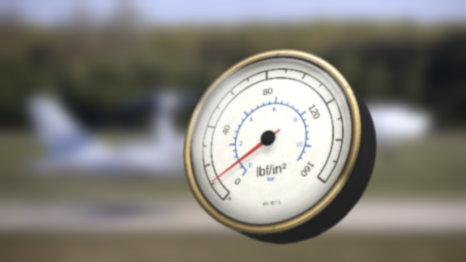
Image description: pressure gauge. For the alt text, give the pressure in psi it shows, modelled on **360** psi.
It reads **10** psi
